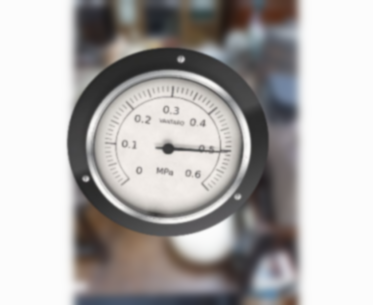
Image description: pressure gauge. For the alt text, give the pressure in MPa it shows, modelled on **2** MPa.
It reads **0.5** MPa
